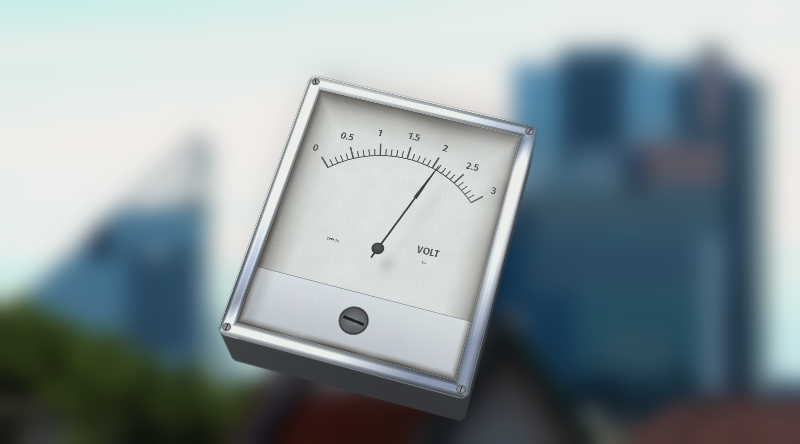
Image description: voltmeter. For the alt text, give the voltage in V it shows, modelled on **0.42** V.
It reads **2.1** V
